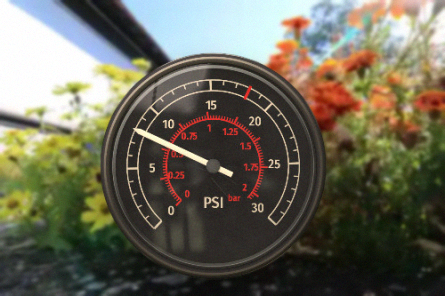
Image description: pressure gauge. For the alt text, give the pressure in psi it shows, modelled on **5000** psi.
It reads **8** psi
